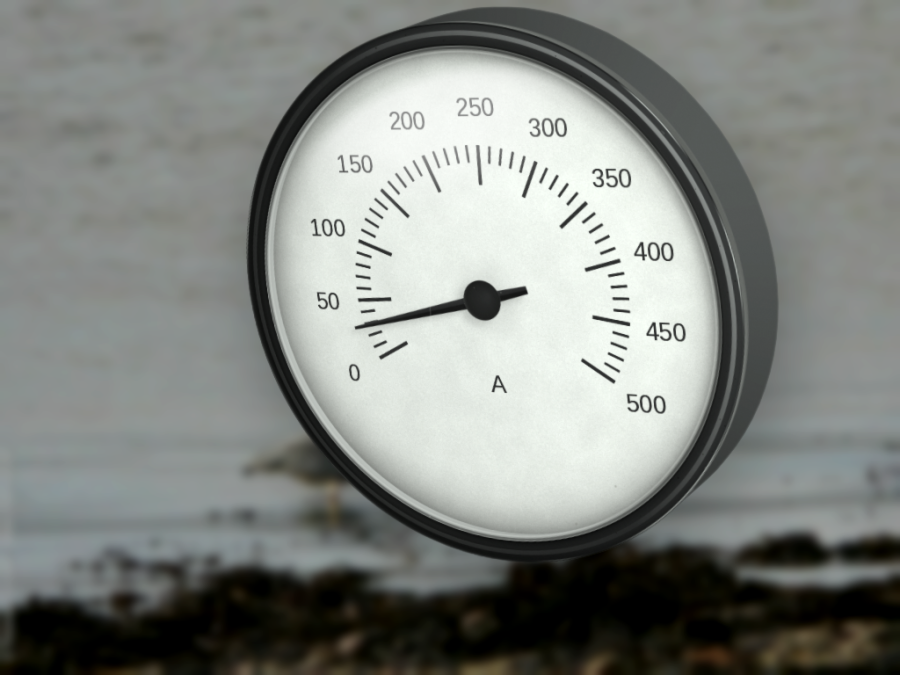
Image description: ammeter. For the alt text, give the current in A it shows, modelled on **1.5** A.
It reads **30** A
